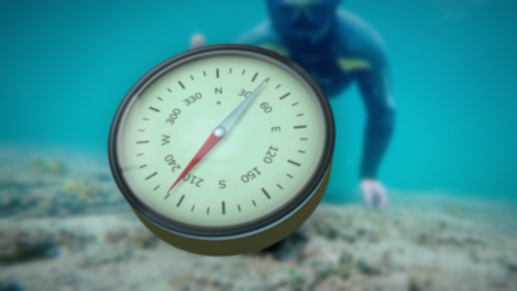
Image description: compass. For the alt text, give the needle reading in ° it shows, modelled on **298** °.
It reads **220** °
